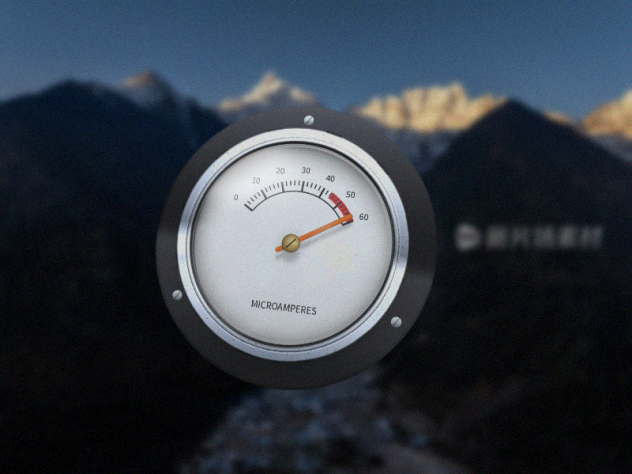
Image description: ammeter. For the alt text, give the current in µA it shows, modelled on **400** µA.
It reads **58** µA
